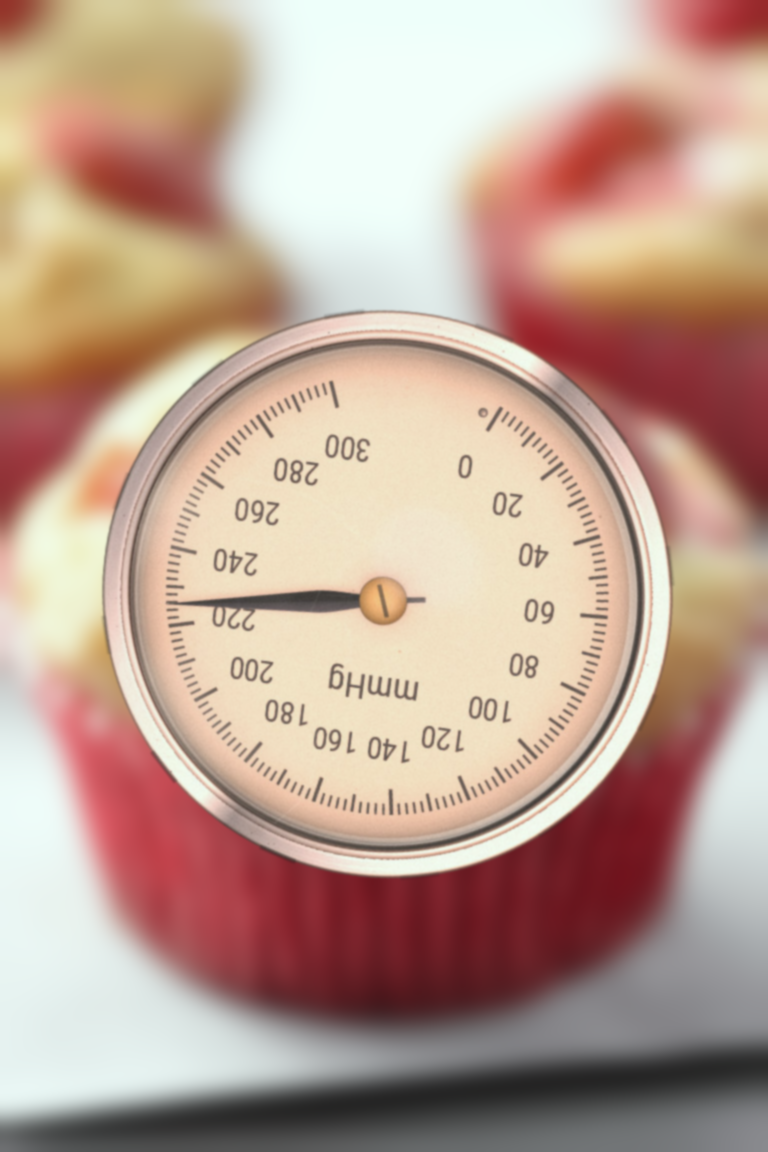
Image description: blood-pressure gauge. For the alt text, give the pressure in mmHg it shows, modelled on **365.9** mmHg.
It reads **226** mmHg
